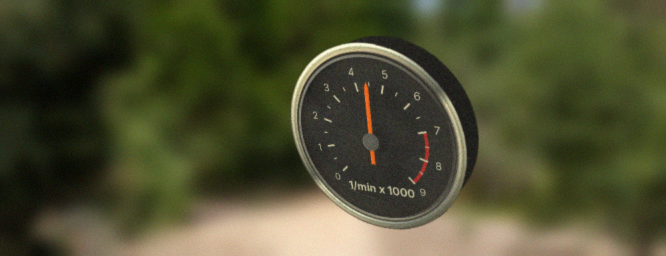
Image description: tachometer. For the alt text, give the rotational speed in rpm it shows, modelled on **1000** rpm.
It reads **4500** rpm
